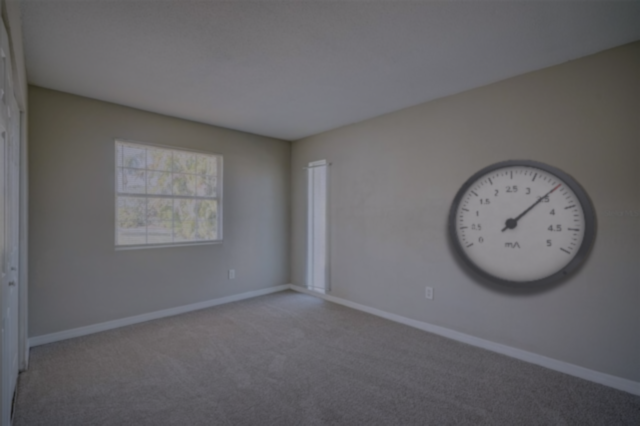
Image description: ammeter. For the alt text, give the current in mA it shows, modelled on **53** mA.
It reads **3.5** mA
